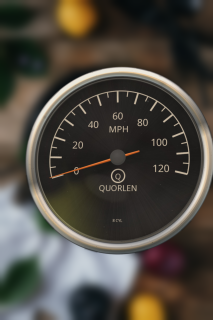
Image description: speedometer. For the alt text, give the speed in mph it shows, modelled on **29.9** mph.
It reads **0** mph
